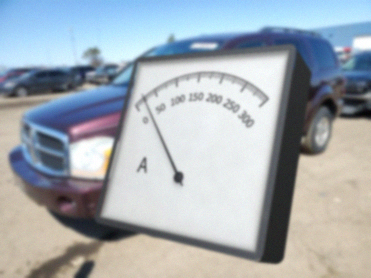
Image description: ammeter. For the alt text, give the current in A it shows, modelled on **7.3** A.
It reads **25** A
